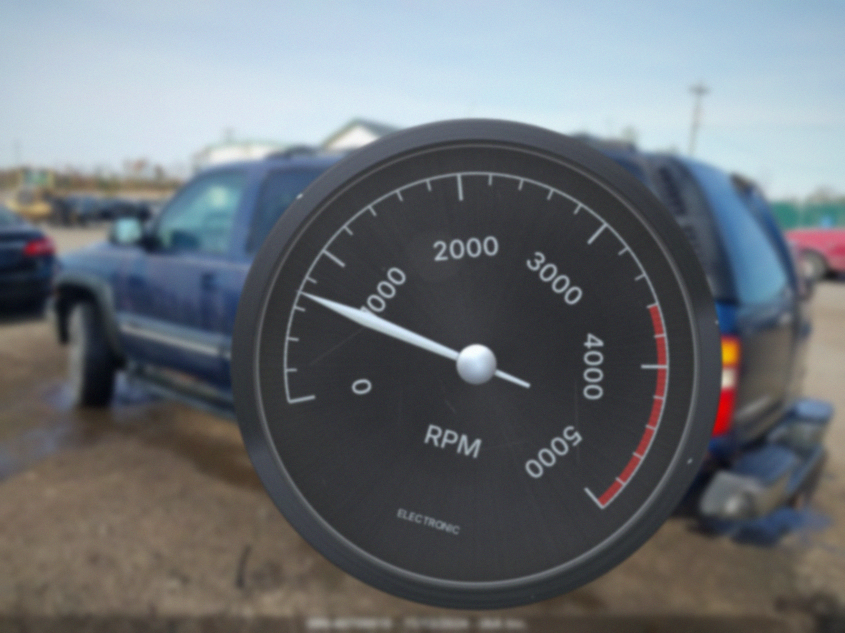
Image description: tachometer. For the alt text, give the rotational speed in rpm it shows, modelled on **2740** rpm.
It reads **700** rpm
